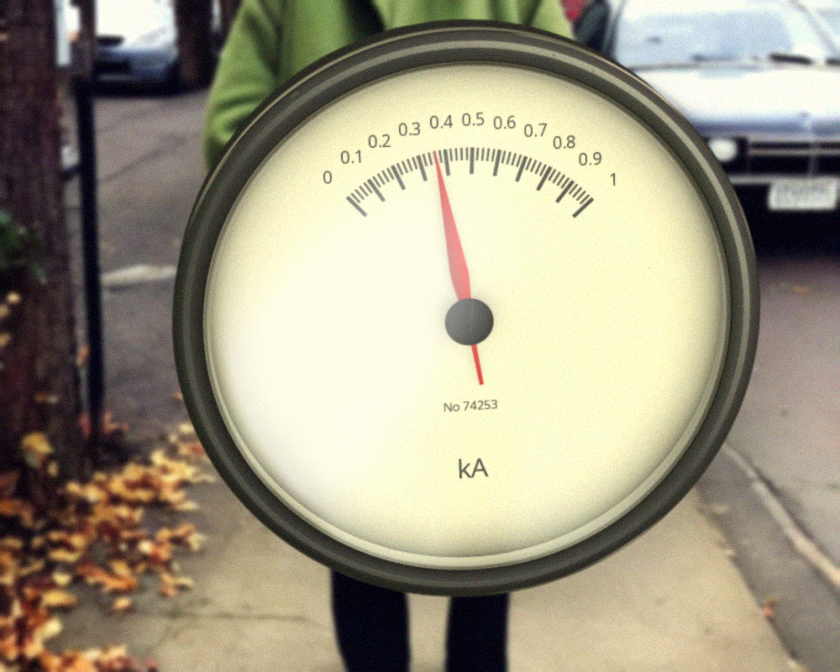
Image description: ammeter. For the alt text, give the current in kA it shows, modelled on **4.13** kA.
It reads **0.36** kA
